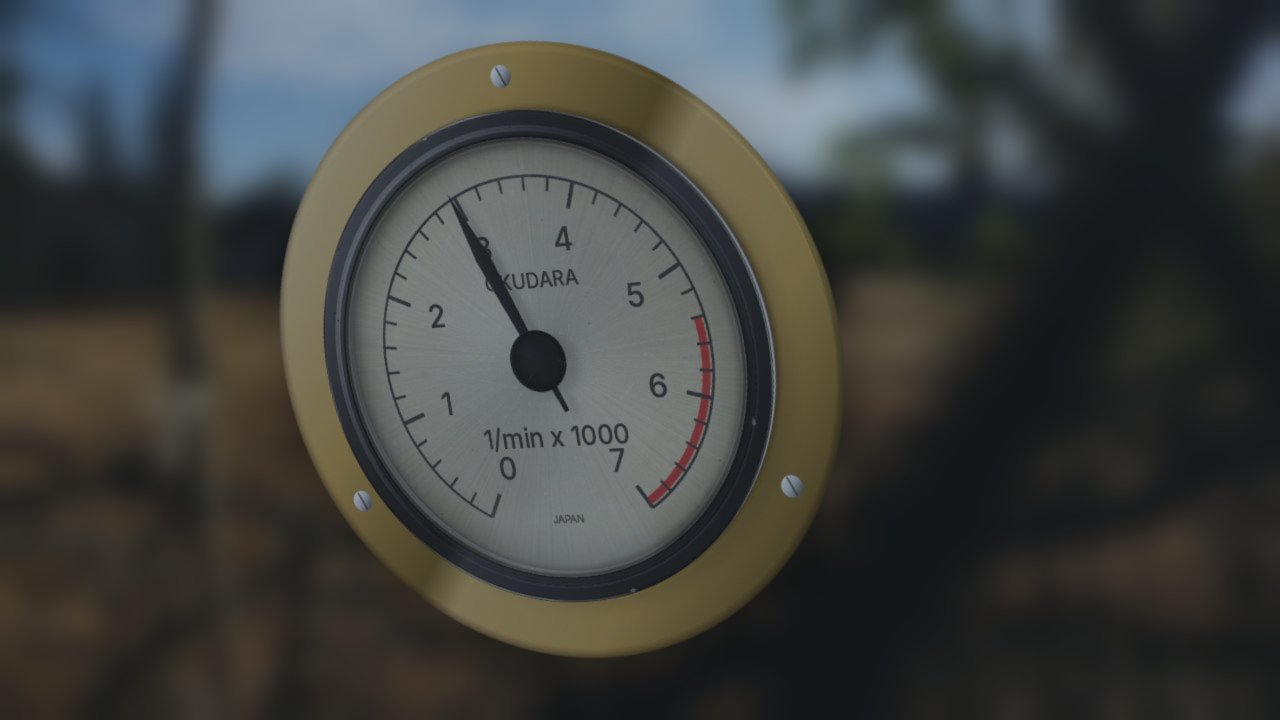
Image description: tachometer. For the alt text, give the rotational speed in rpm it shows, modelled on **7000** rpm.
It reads **3000** rpm
